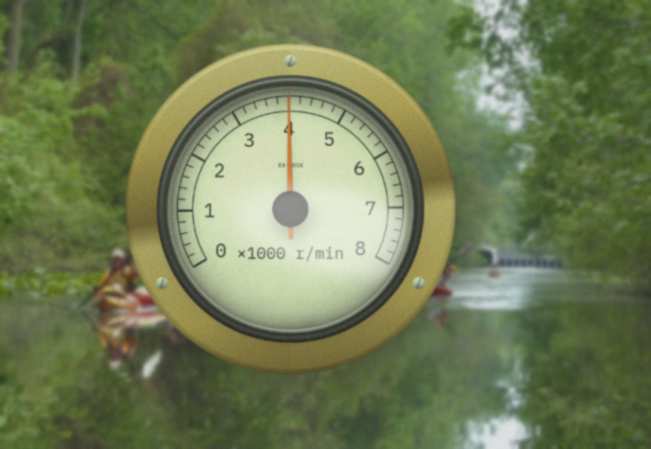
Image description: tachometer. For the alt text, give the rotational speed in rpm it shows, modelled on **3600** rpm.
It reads **4000** rpm
